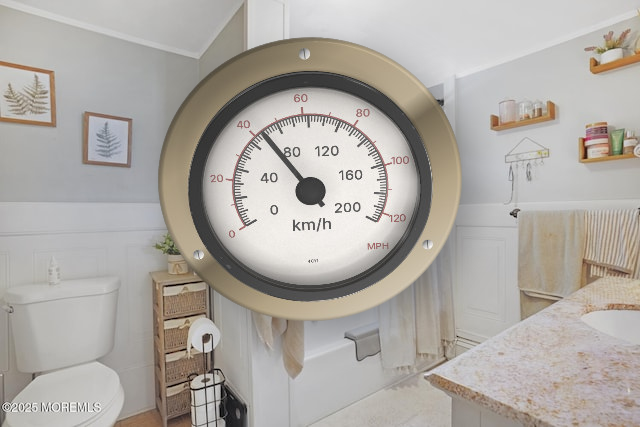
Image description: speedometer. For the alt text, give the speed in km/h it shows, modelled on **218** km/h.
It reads **70** km/h
